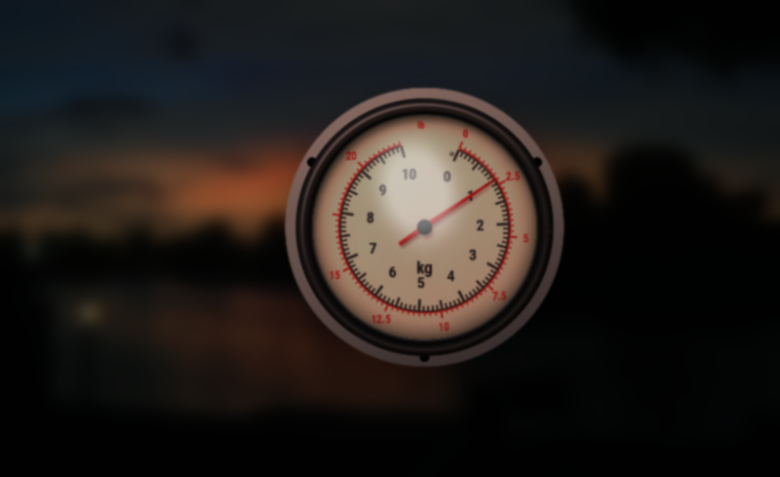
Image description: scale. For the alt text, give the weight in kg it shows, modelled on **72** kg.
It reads **1** kg
